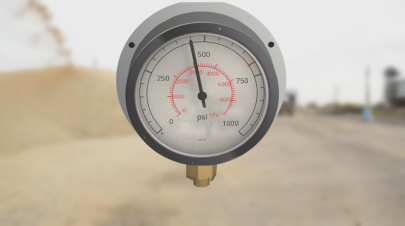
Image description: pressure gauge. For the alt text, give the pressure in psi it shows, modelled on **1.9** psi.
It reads **450** psi
